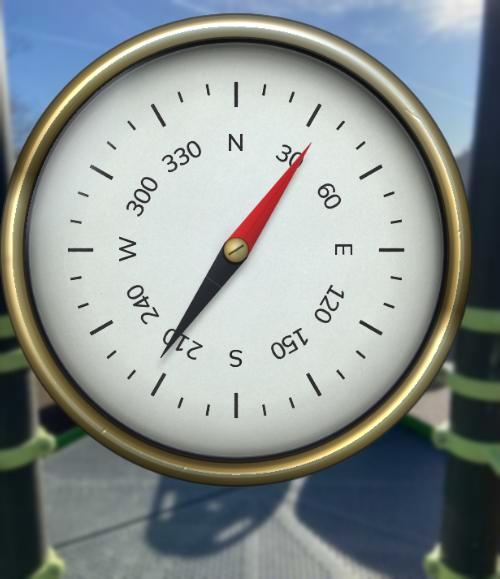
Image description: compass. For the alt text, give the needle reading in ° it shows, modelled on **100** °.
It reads **35** °
